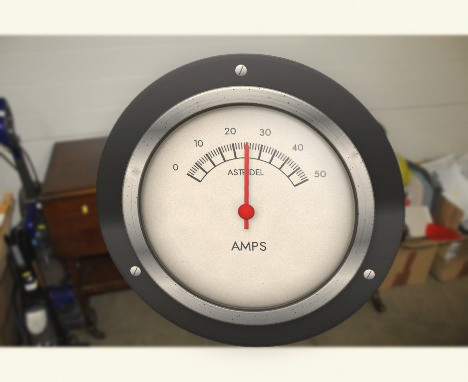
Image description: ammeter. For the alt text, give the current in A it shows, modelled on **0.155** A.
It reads **25** A
